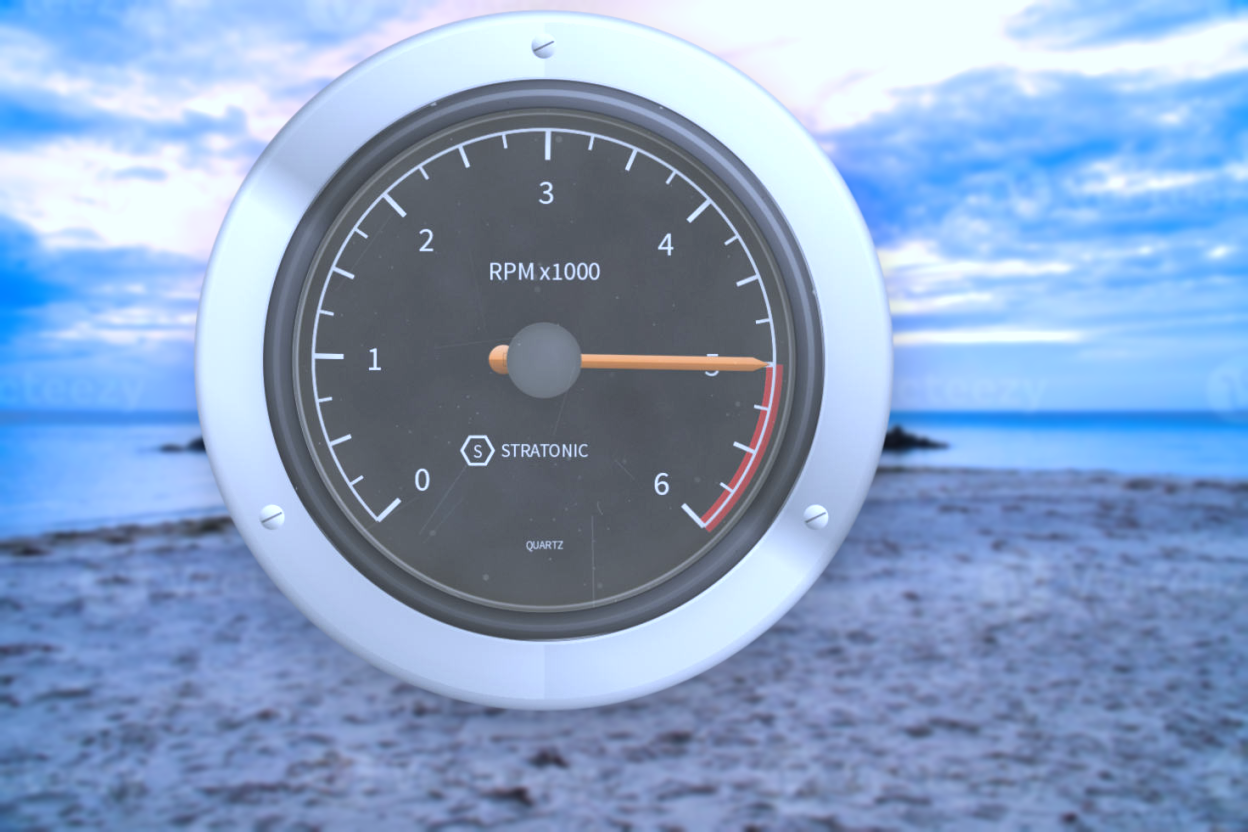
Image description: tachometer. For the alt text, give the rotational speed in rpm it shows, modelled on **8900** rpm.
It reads **5000** rpm
